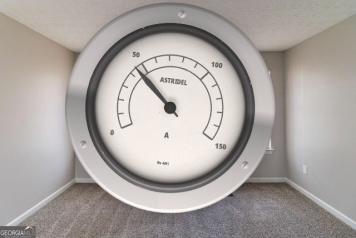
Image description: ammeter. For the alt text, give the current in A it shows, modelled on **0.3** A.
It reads **45** A
